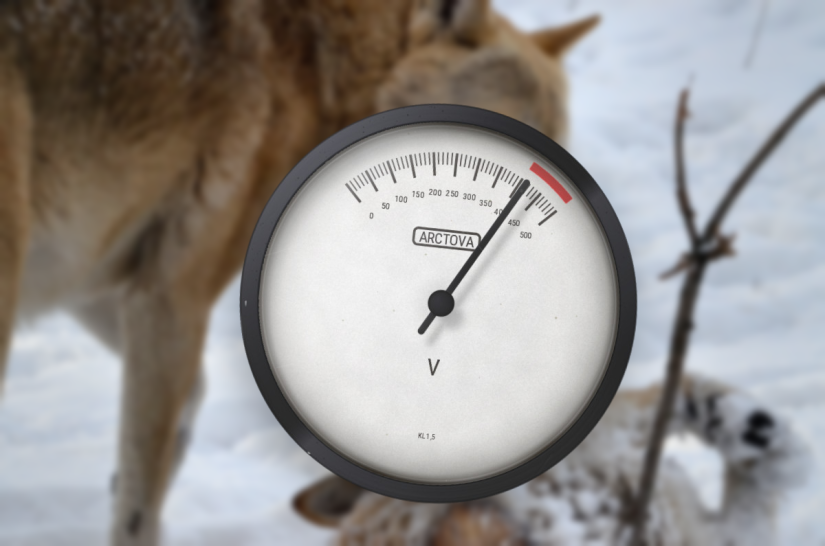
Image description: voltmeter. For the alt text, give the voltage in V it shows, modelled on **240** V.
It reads **410** V
